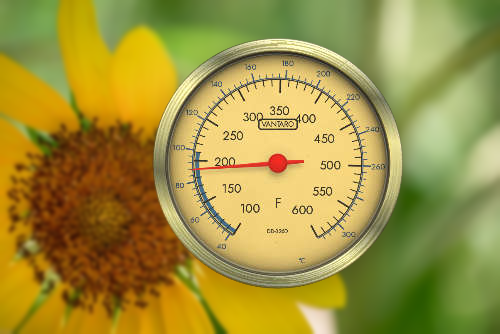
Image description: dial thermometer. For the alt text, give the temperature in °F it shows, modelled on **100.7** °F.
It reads **190** °F
